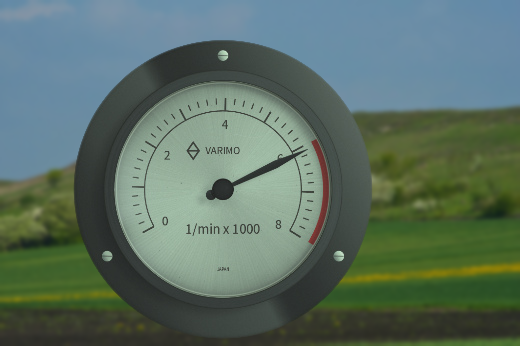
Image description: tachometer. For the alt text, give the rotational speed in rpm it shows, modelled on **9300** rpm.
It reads **6100** rpm
